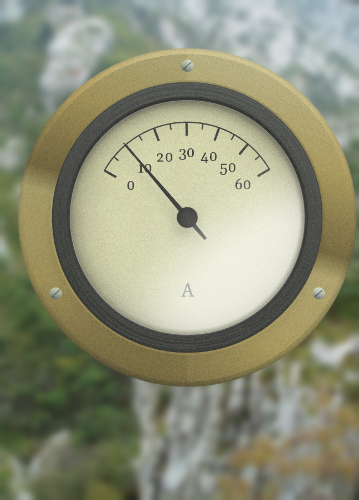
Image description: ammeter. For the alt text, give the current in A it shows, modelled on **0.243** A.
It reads **10** A
